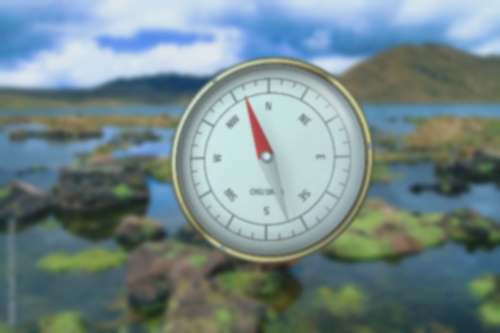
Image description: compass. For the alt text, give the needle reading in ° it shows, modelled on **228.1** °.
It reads **340** °
